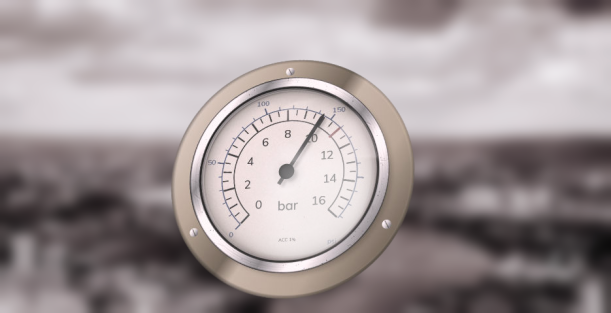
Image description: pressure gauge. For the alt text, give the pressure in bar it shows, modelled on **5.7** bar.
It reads **10** bar
